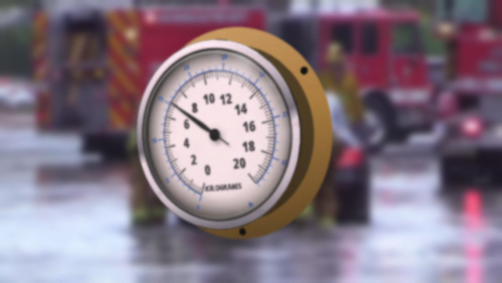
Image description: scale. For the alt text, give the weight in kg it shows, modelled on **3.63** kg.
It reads **7** kg
